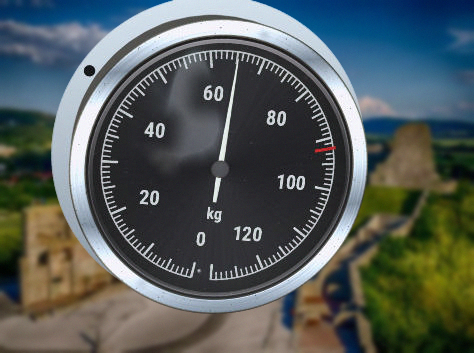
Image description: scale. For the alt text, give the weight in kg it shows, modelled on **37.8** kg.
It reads **65** kg
